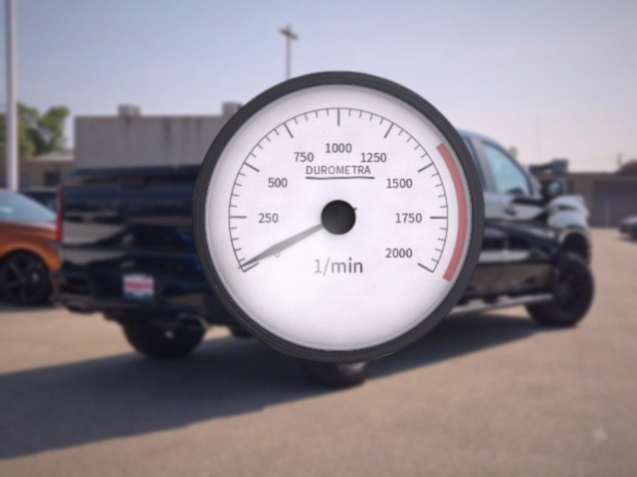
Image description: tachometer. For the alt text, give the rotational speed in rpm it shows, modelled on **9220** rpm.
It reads **25** rpm
